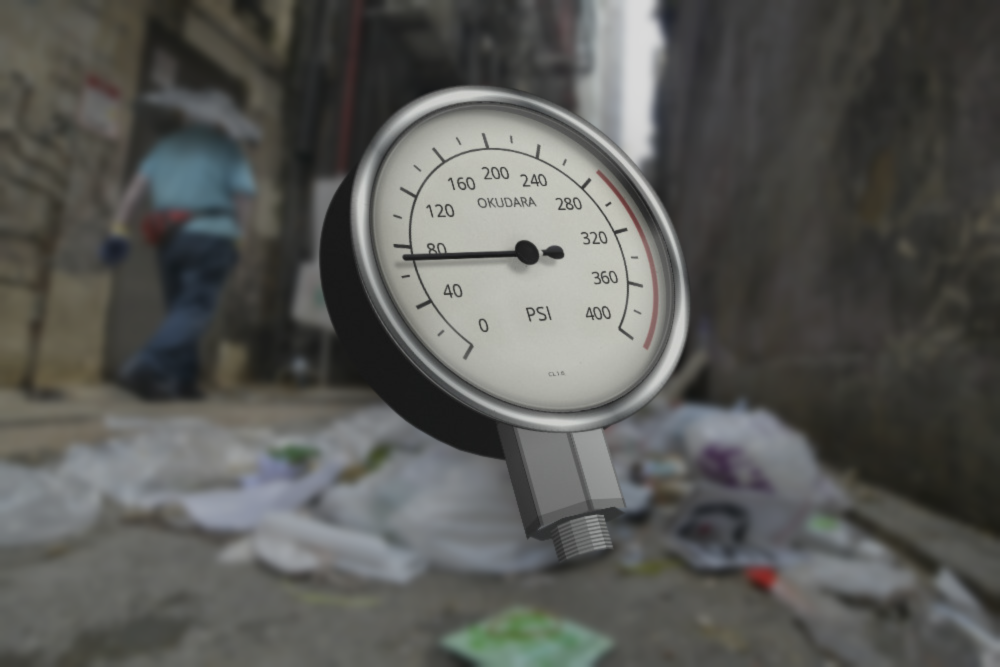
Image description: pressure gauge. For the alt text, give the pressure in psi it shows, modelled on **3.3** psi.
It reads **70** psi
